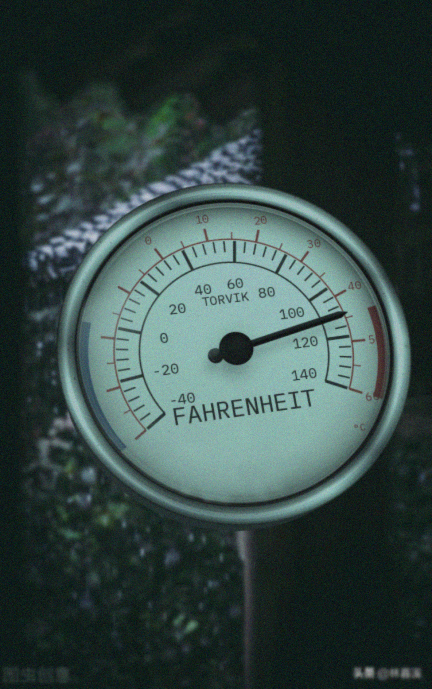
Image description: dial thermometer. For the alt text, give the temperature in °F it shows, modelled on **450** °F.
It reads **112** °F
